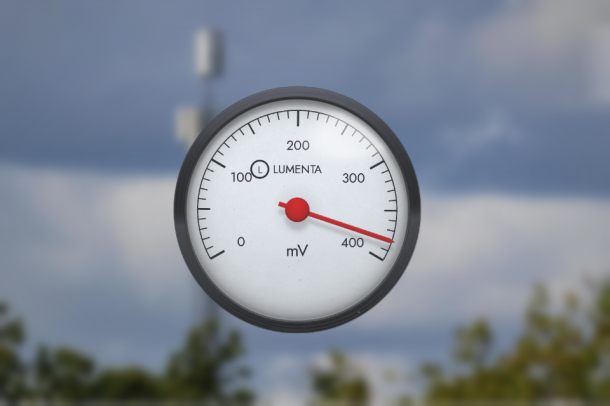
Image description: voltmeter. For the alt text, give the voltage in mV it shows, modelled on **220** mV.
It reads **380** mV
